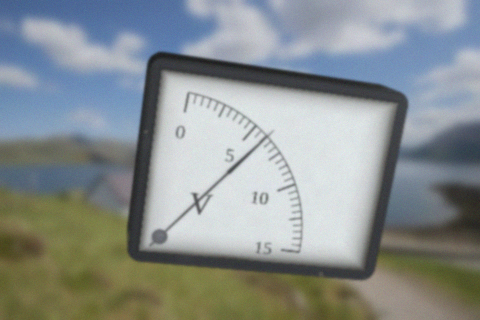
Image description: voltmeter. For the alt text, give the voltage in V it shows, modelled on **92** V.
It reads **6** V
